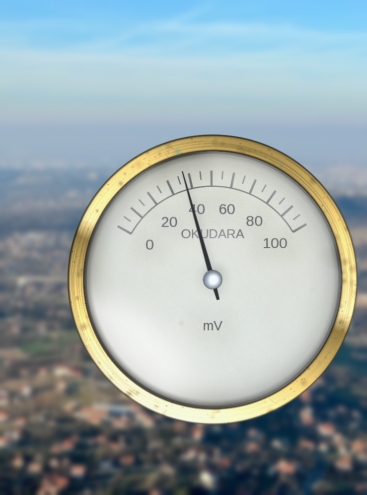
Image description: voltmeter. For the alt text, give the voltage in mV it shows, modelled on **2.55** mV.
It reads **37.5** mV
